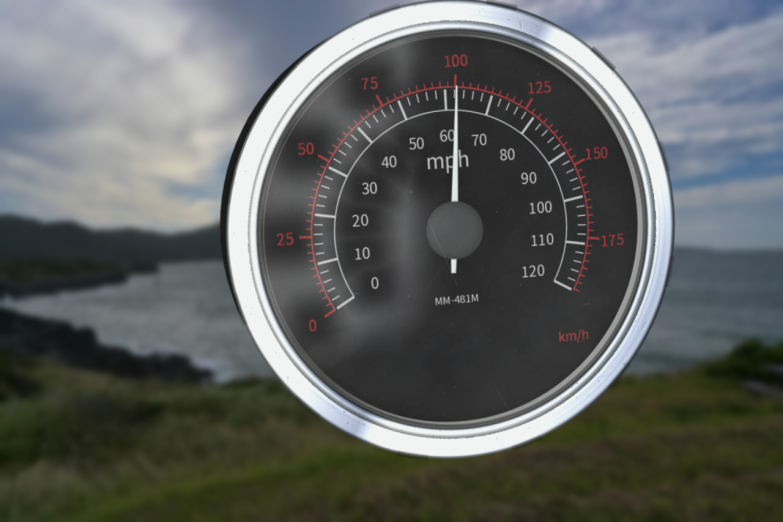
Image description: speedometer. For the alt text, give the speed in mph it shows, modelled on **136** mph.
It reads **62** mph
